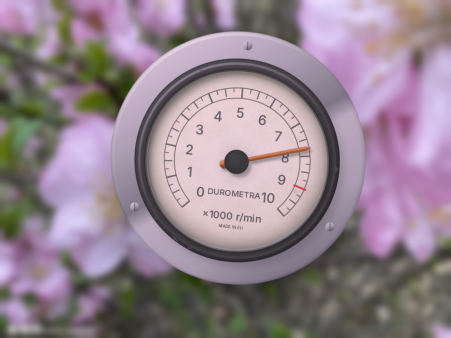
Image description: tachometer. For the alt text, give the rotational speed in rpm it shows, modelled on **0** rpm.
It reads **7750** rpm
